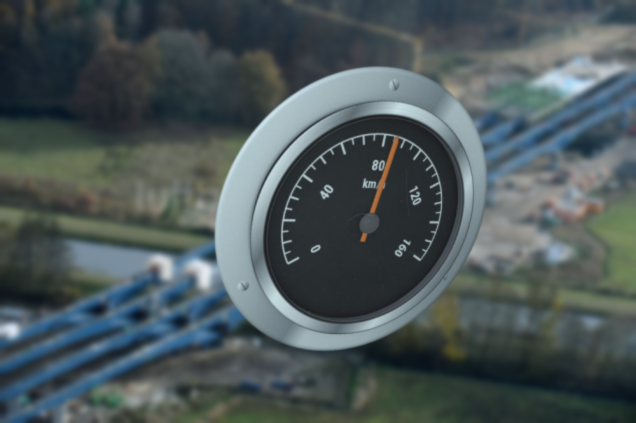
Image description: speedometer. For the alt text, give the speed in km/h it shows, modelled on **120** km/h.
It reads **85** km/h
